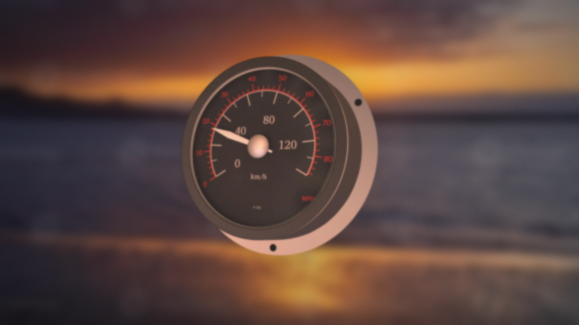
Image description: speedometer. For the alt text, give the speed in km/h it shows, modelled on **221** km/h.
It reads **30** km/h
